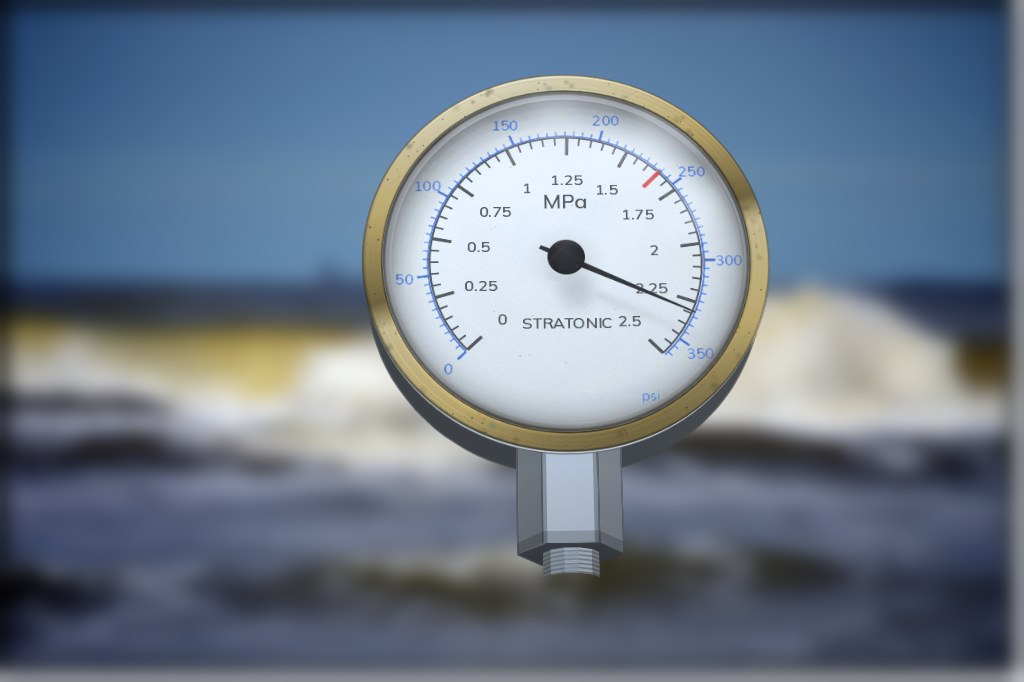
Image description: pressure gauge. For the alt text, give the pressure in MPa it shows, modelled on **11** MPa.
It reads **2.3** MPa
